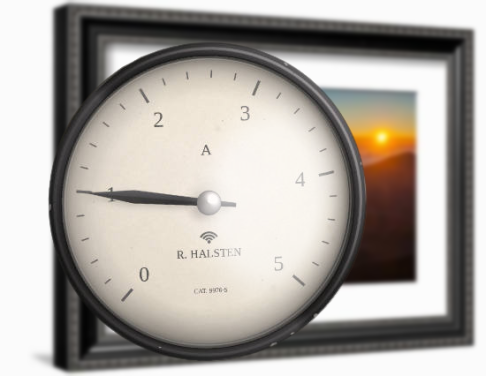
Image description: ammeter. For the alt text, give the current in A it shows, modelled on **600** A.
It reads **1** A
